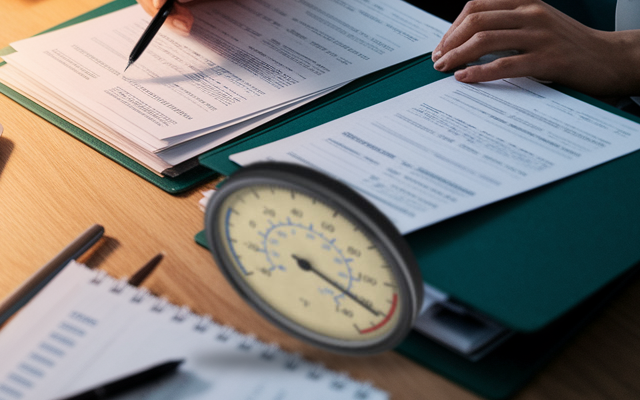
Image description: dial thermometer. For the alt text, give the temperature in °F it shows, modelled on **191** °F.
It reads **120** °F
